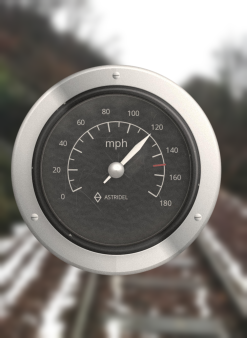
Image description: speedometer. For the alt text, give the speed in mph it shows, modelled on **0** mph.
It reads **120** mph
